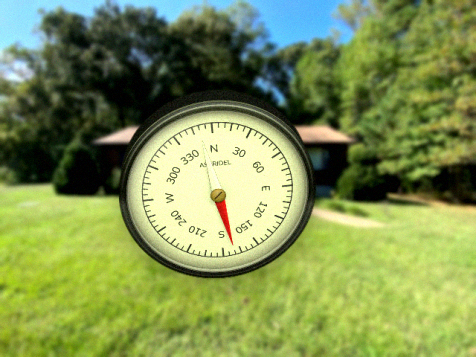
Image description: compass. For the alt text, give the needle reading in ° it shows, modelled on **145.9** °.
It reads **170** °
